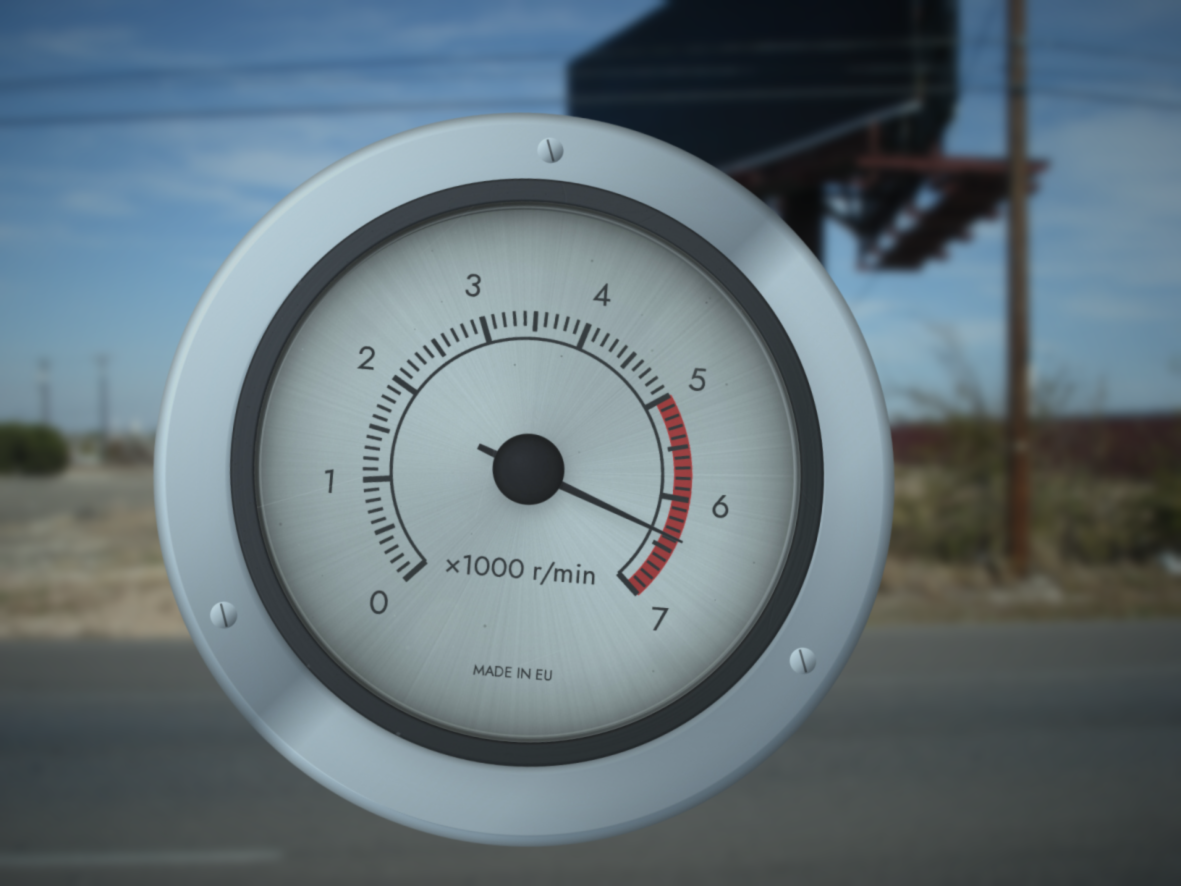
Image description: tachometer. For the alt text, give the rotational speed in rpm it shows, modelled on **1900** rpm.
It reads **6400** rpm
